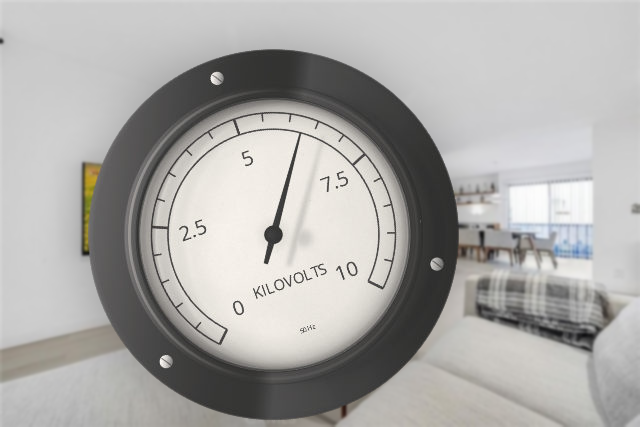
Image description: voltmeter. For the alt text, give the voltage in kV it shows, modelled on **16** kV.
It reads **6.25** kV
